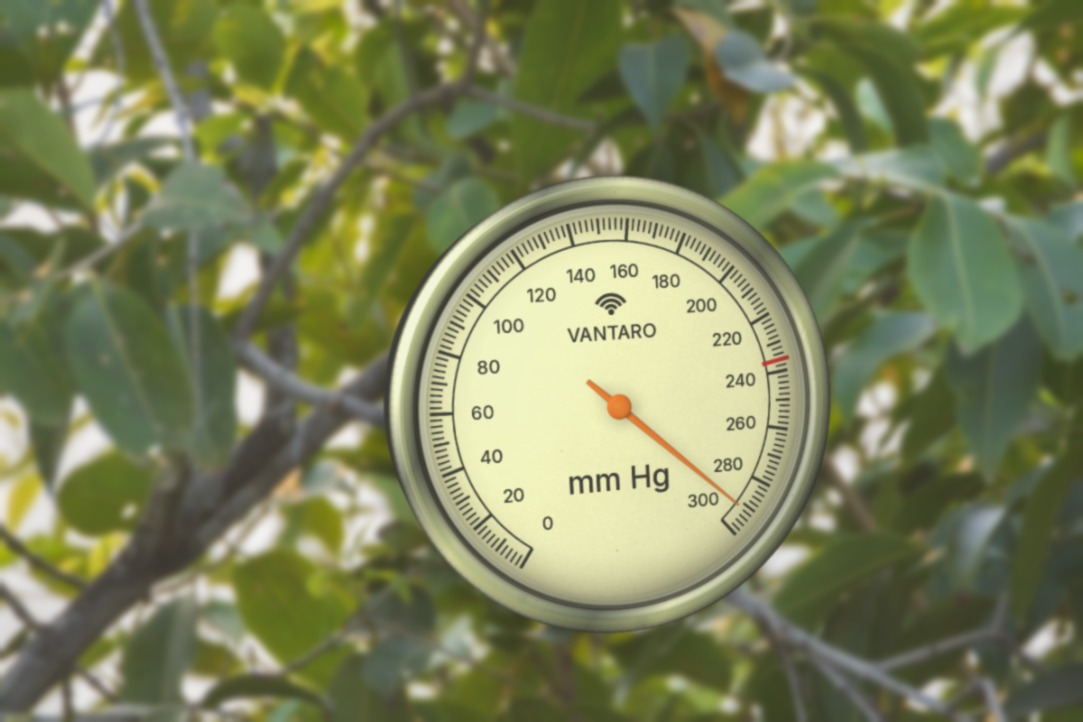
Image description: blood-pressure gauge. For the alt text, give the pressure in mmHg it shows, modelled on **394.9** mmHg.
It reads **292** mmHg
